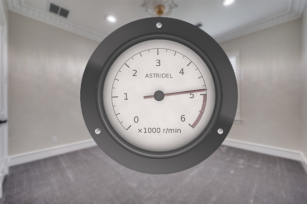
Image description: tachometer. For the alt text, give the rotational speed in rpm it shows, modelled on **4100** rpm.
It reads **4875** rpm
